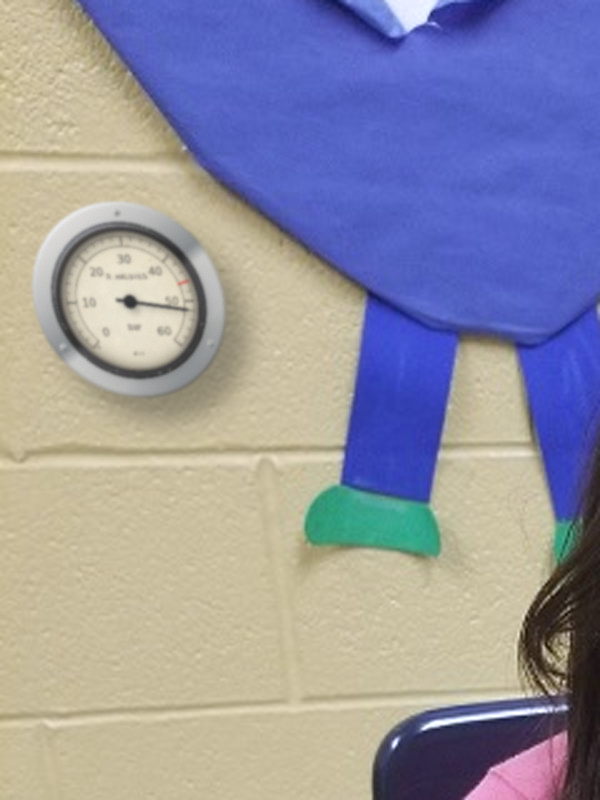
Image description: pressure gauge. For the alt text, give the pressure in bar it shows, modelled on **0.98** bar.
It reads **52** bar
